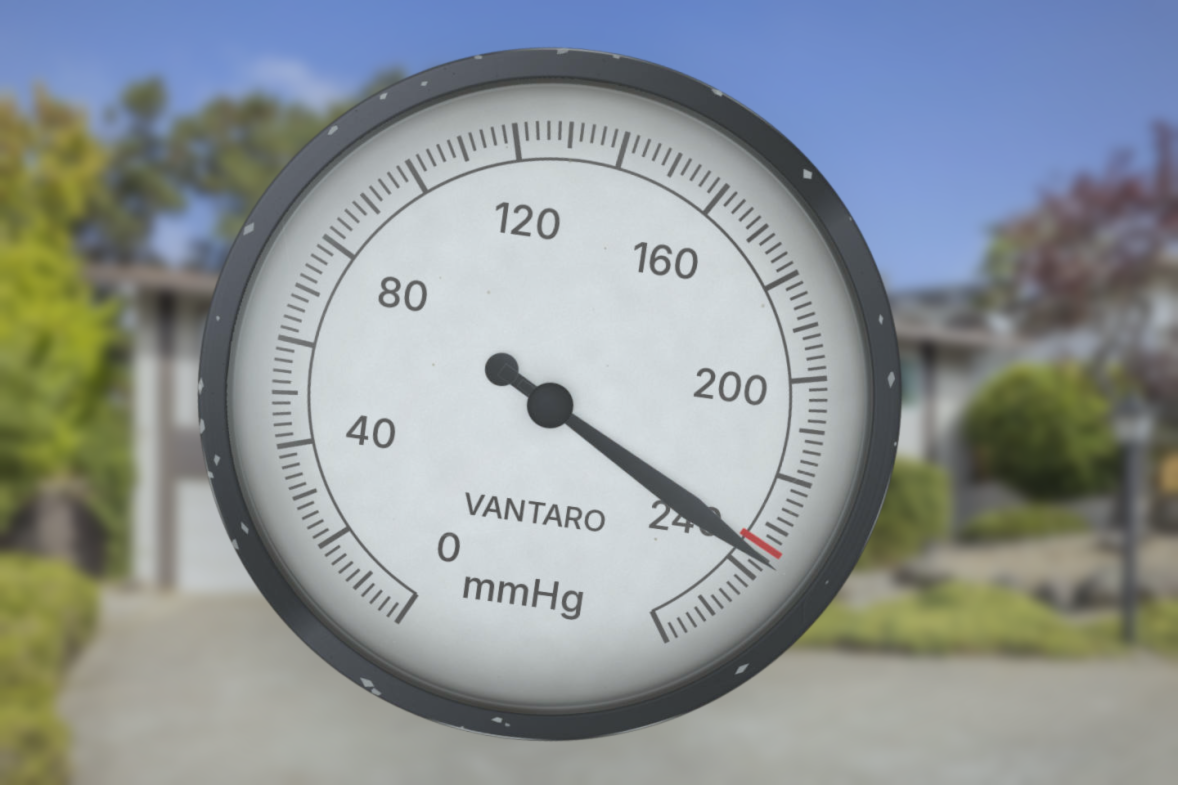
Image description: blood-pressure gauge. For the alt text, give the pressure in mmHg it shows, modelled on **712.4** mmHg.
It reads **236** mmHg
